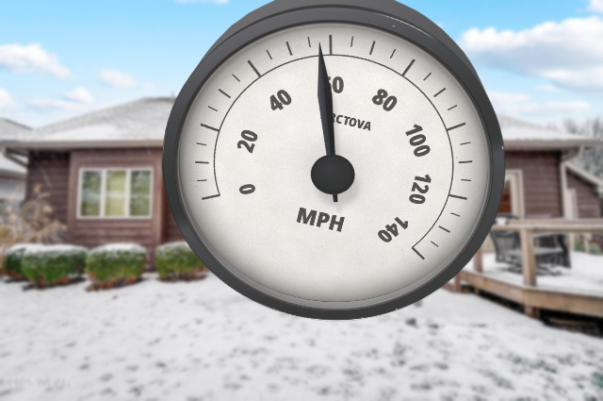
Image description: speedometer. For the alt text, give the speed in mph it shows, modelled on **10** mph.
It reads **57.5** mph
